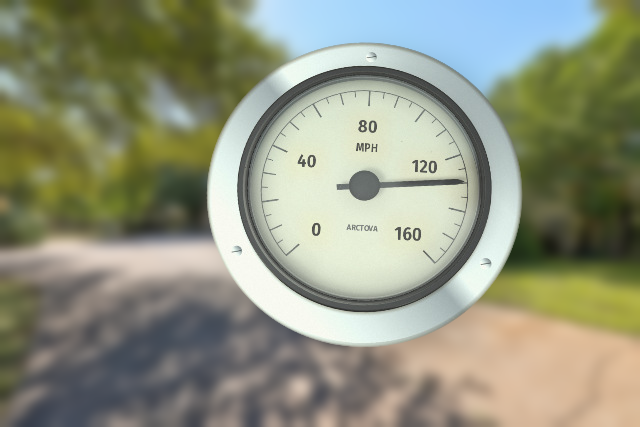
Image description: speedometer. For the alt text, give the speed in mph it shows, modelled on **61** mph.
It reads **130** mph
